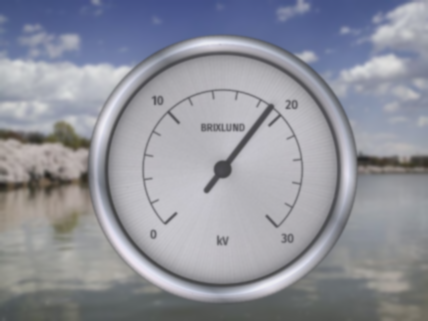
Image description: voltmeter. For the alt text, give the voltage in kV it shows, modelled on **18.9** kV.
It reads **19** kV
